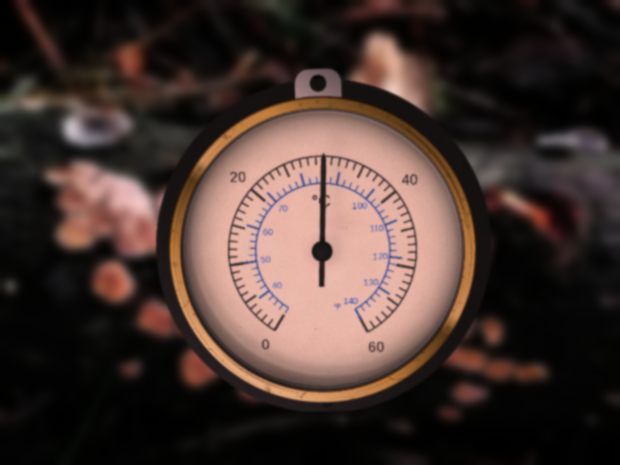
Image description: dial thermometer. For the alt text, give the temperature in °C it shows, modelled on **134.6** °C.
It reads **30** °C
